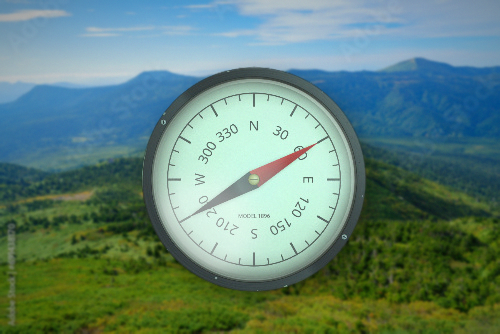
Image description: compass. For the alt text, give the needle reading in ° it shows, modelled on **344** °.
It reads **60** °
